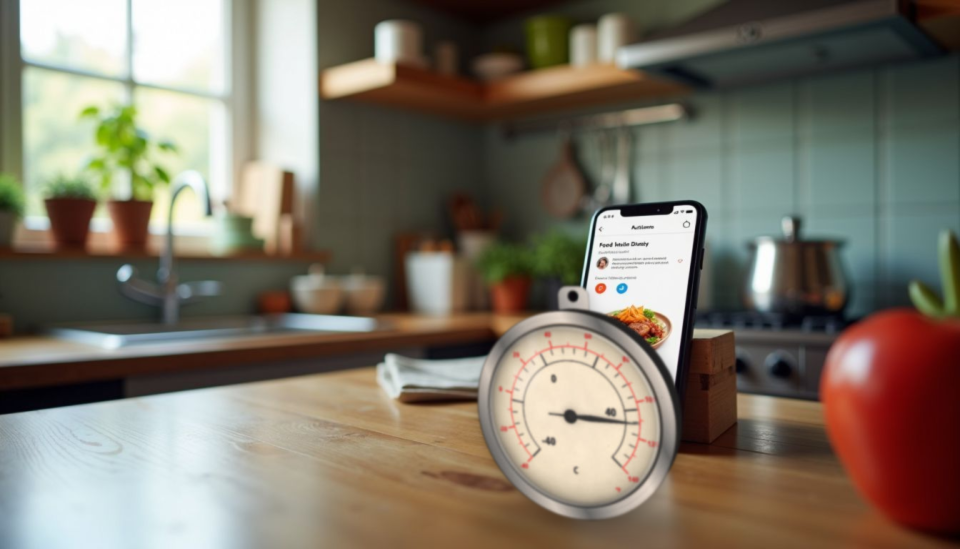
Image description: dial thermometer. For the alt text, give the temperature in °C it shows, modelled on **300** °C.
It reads **44** °C
